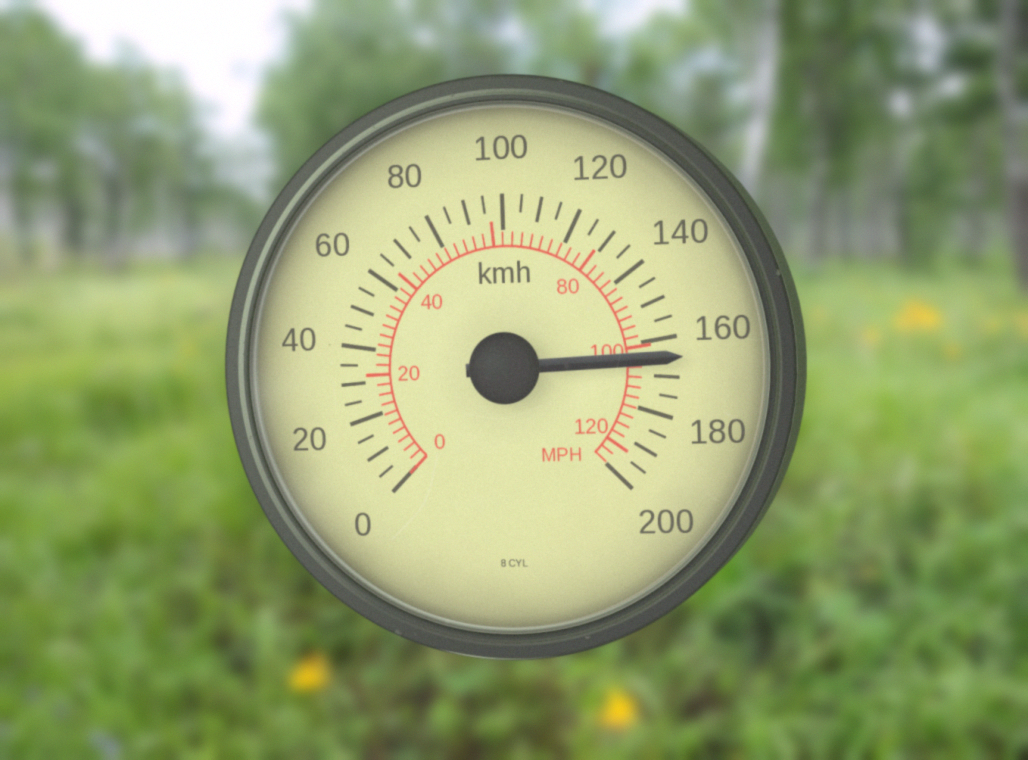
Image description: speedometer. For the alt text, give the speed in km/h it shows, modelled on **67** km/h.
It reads **165** km/h
